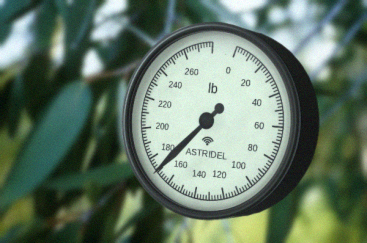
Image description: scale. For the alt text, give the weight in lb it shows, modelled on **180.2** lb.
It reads **170** lb
